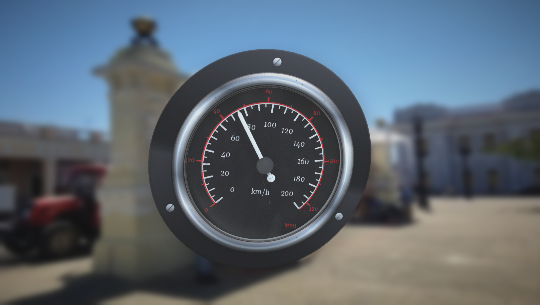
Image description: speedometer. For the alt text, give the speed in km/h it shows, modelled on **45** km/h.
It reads **75** km/h
